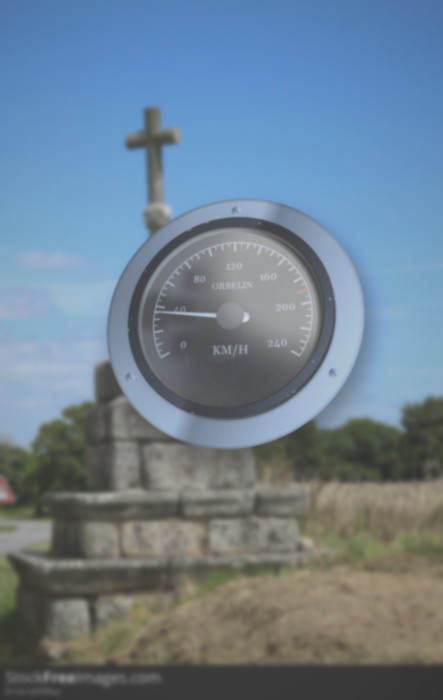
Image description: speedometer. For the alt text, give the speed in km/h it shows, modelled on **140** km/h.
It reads **35** km/h
